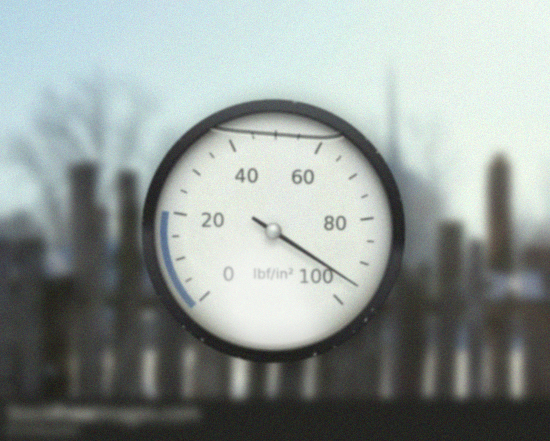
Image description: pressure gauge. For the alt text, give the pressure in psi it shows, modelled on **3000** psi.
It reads **95** psi
